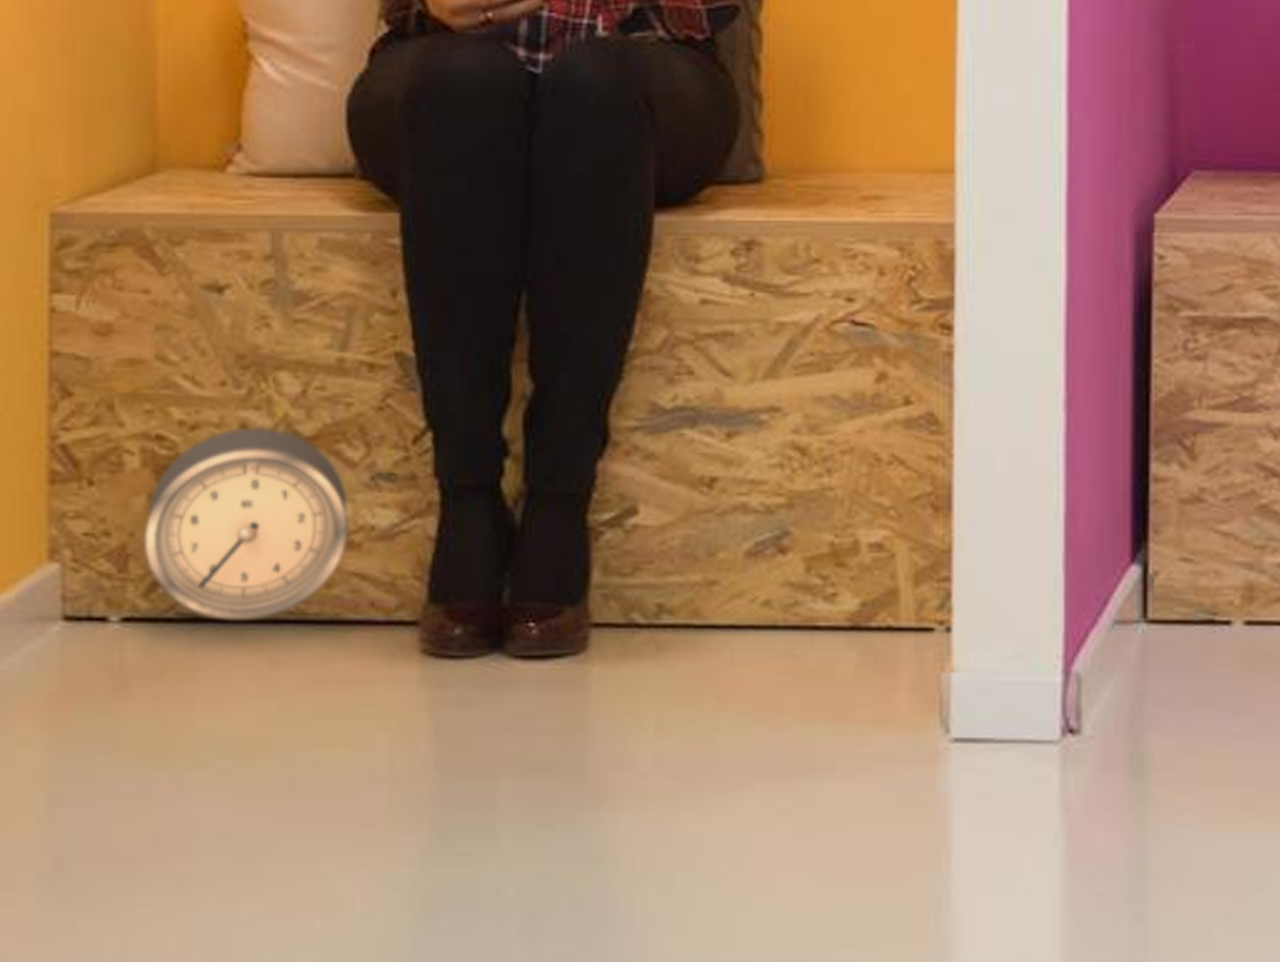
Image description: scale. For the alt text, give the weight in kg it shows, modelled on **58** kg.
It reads **6** kg
